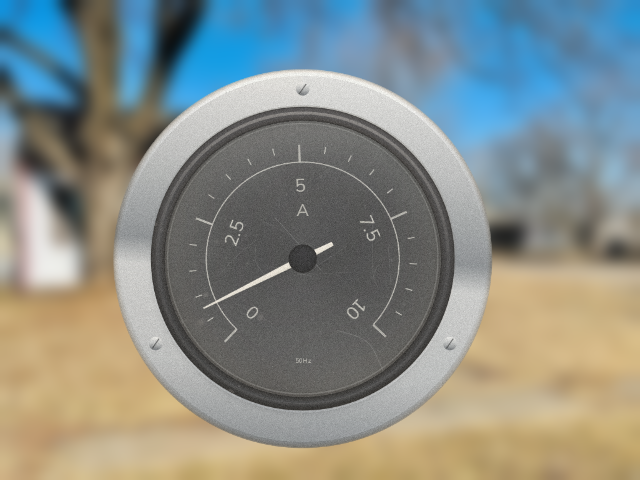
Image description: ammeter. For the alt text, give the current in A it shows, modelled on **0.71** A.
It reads **0.75** A
